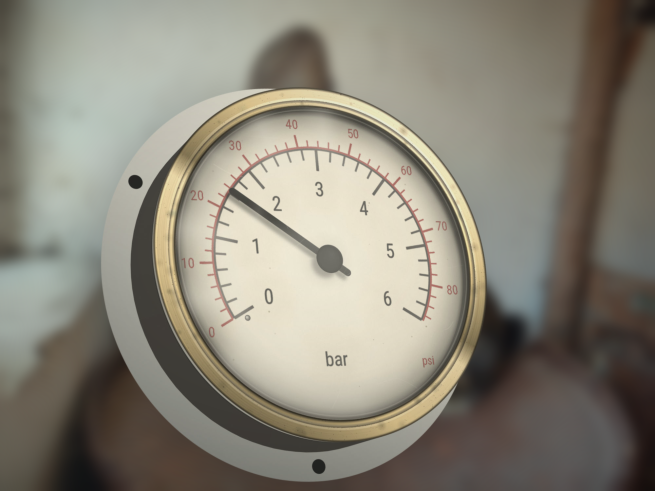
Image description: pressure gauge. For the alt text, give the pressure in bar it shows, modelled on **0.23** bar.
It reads **1.6** bar
